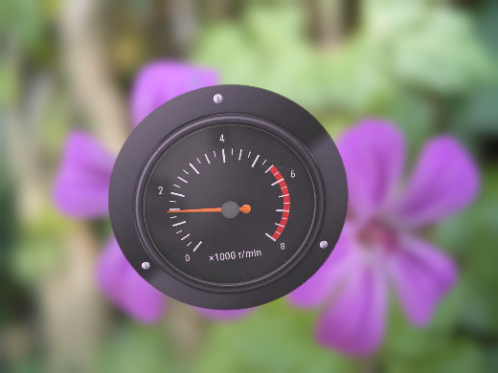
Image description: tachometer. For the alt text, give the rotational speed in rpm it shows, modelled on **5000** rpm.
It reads **1500** rpm
